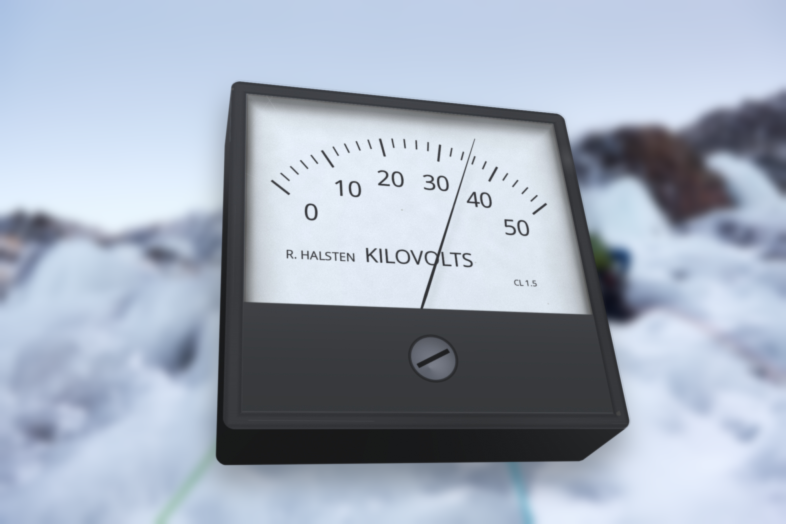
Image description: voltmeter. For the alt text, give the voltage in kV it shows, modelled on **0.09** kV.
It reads **35** kV
